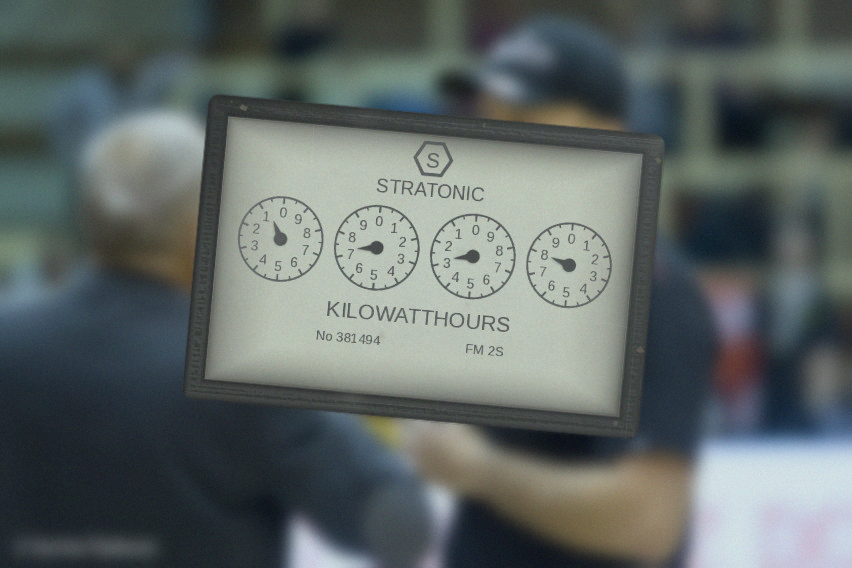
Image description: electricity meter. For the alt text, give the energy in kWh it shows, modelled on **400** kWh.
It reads **728** kWh
